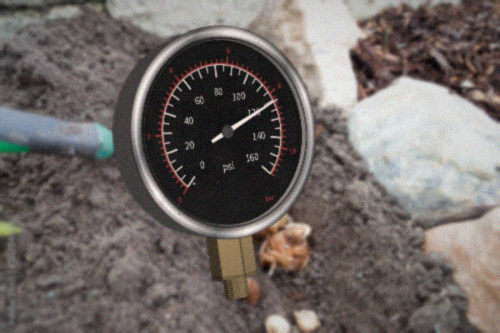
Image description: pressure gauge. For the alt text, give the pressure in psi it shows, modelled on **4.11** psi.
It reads **120** psi
